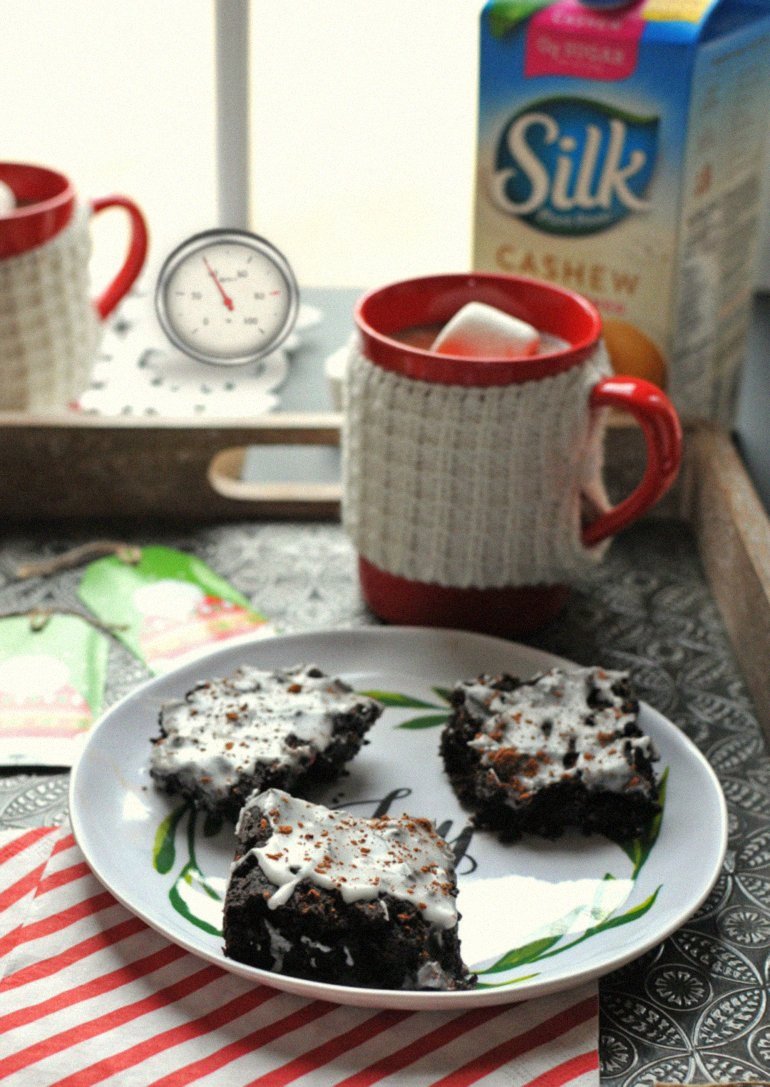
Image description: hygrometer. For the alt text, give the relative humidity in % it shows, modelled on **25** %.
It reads **40** %
